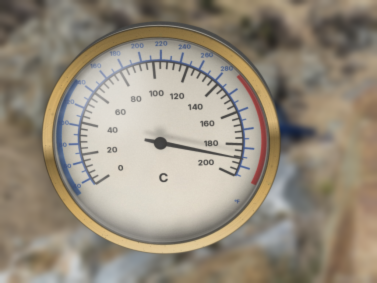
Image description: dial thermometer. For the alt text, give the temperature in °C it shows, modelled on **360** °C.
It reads **188** °C
